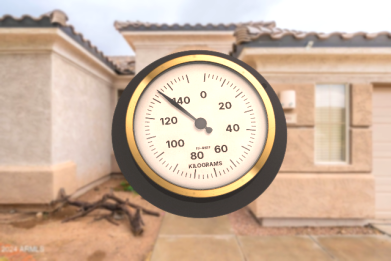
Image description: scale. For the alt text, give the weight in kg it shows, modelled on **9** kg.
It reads **134** kg
